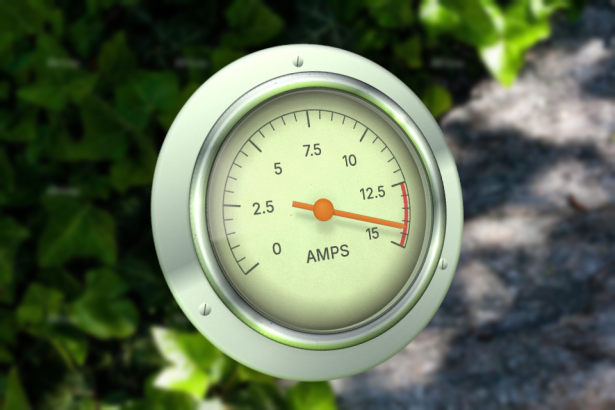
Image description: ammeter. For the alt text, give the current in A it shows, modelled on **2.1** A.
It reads **14.25** A
